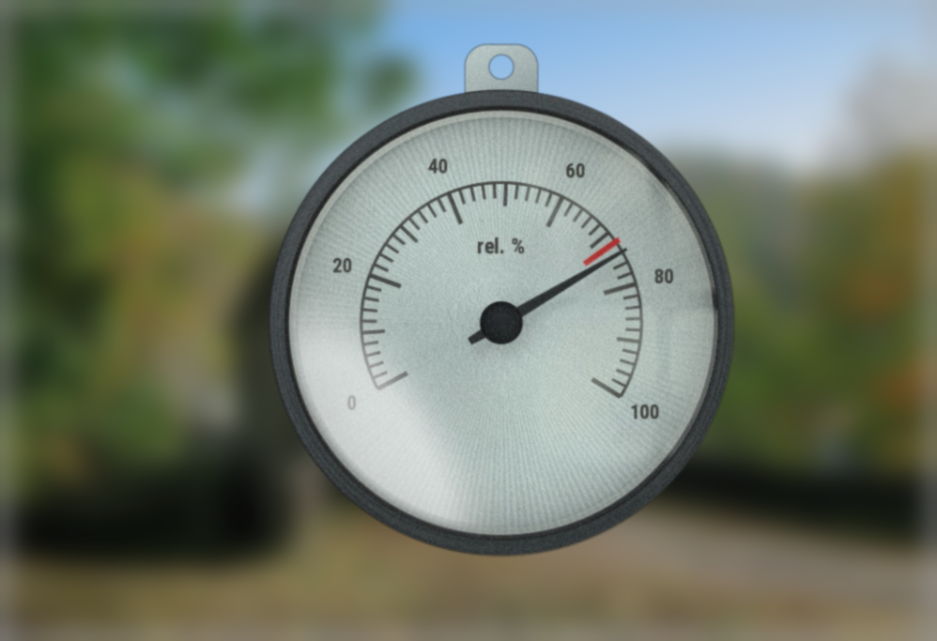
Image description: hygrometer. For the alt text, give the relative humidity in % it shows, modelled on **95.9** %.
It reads **74** %
